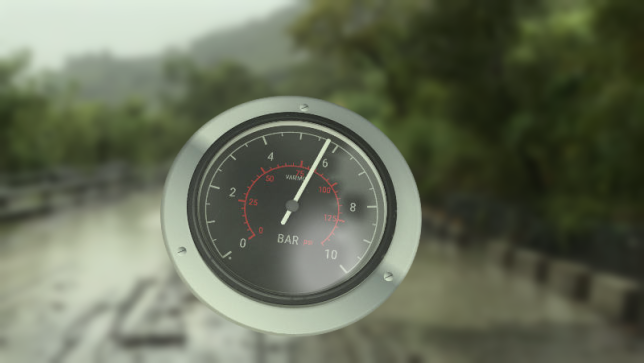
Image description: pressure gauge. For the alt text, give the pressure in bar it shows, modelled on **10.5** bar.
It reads **5.75** bar
